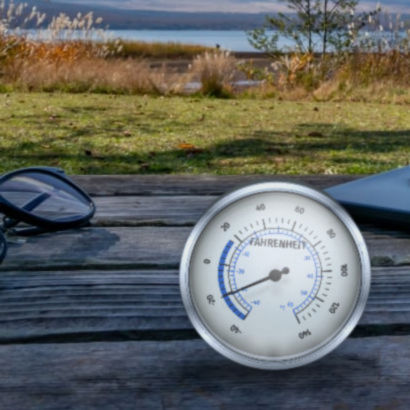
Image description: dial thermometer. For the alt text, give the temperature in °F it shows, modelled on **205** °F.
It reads **-20** °F
